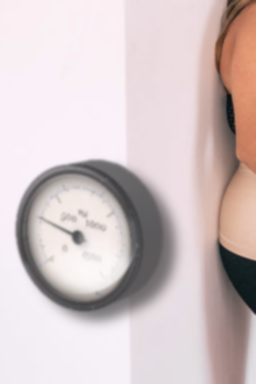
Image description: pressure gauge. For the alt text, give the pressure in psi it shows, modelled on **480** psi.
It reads **300** psi
